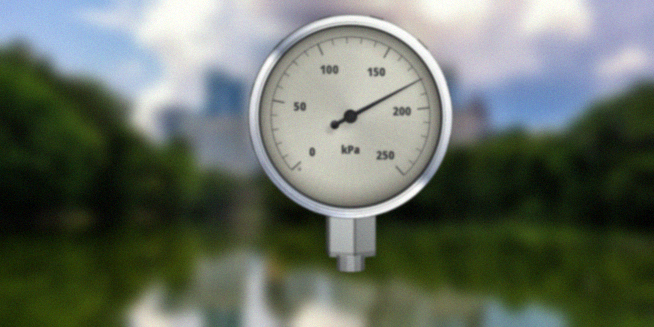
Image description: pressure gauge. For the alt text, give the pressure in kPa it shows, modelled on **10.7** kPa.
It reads **180** kPa
